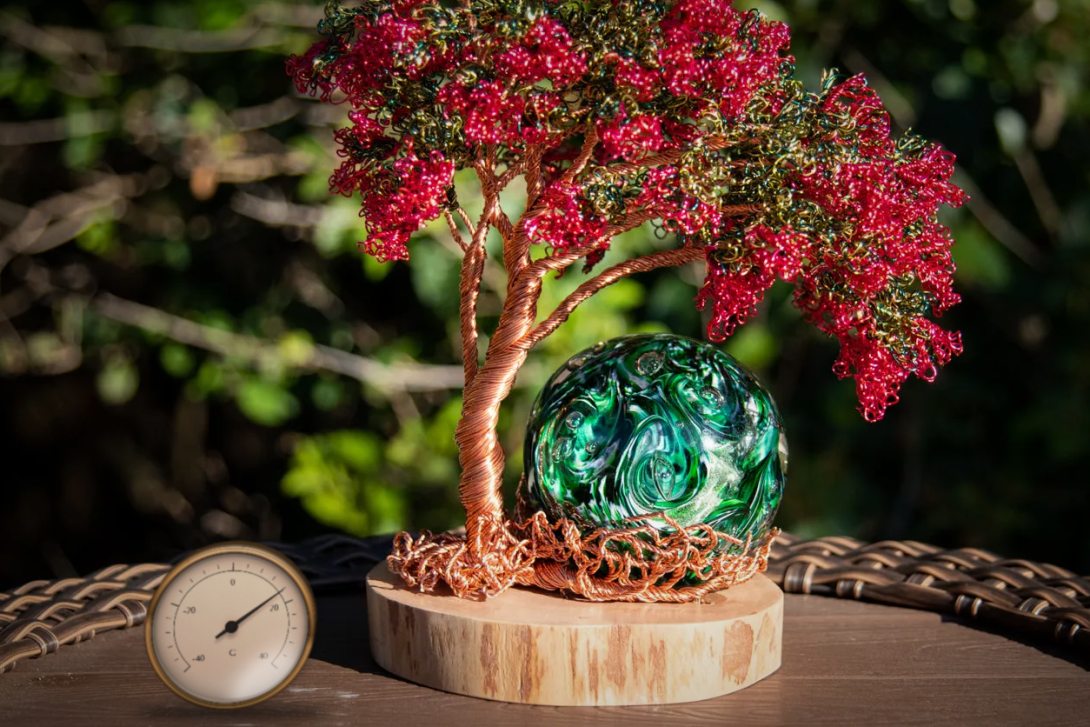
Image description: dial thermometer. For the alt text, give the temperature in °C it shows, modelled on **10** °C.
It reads **16** °C
